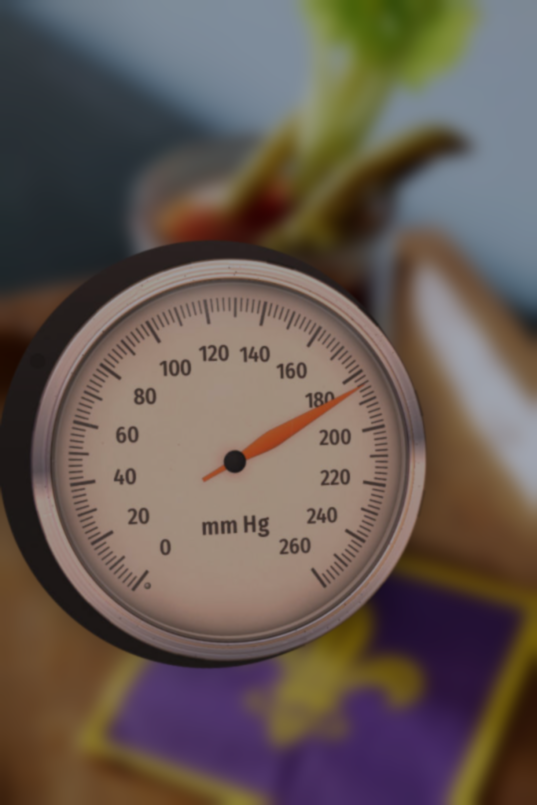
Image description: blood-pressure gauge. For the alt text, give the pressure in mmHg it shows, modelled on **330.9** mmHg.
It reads **184** mmHg
